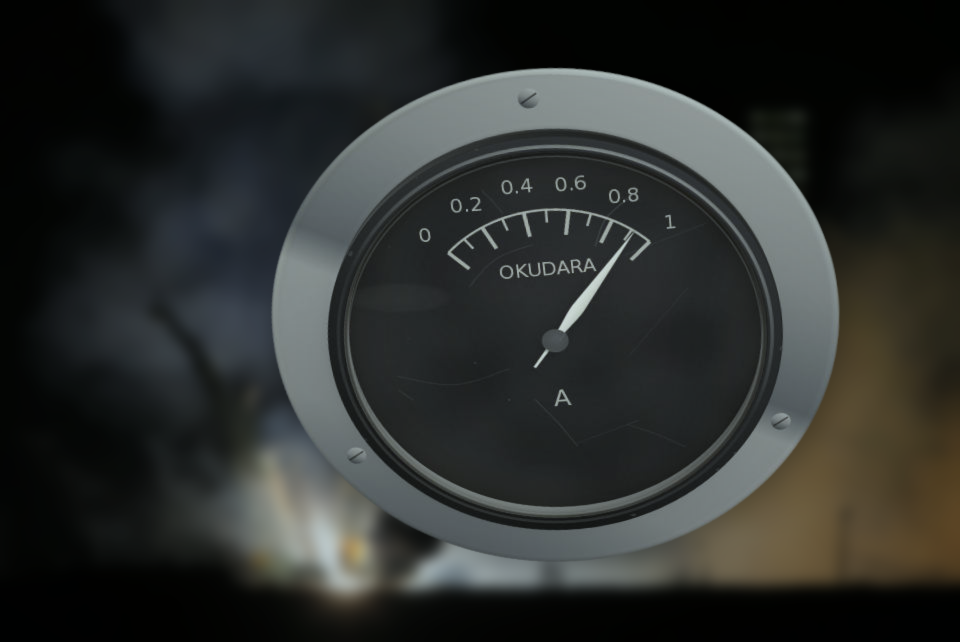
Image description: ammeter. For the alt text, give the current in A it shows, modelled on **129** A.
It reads **0.9** A
